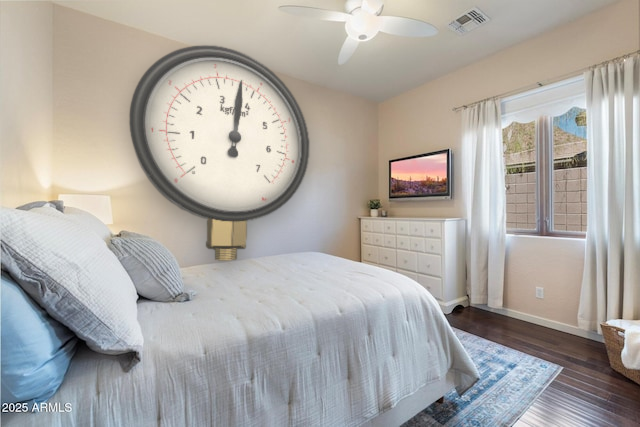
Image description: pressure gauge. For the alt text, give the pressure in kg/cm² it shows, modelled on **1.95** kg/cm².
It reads **3.6** kg/cm²
